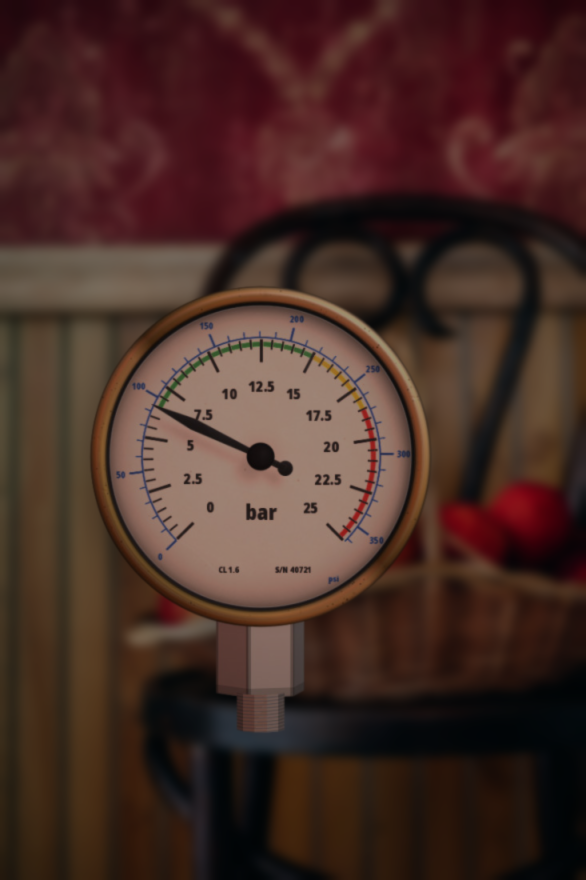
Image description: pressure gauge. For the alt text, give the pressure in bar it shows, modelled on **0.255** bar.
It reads **6.5** bar
